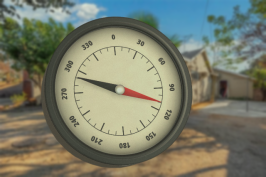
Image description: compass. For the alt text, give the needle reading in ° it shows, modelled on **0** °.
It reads **110** °
